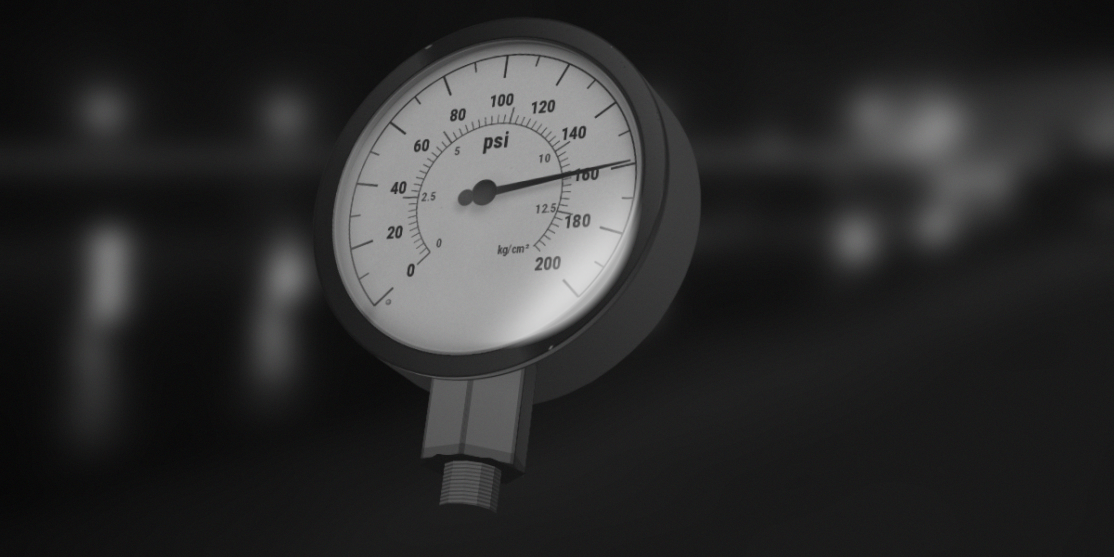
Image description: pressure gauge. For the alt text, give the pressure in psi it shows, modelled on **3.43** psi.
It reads **160** psi
